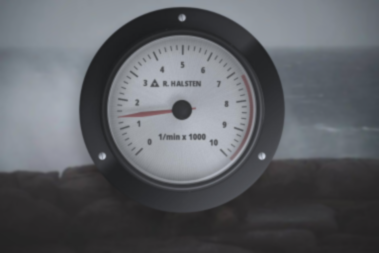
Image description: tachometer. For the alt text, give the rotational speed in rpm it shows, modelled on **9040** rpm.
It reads **1400** rpm
